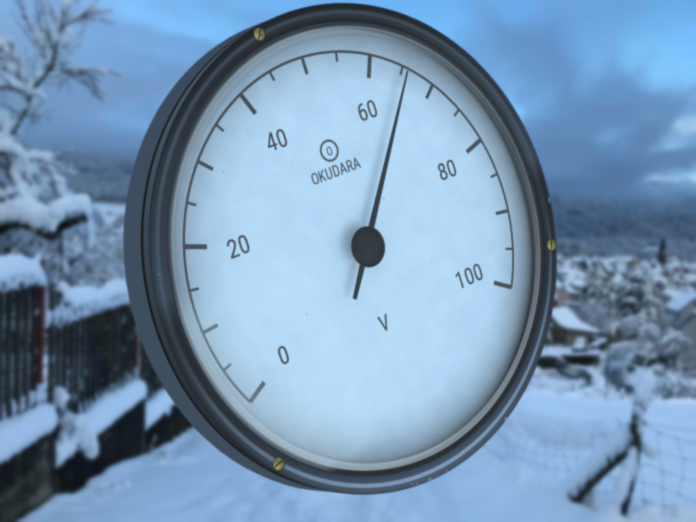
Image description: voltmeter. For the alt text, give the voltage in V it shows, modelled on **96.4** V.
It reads **65** V
